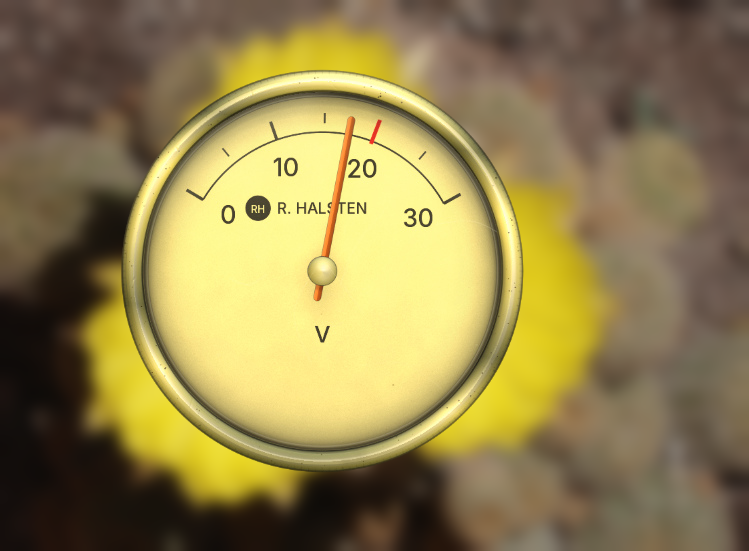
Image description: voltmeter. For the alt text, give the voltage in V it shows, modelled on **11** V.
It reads **17.5** V
